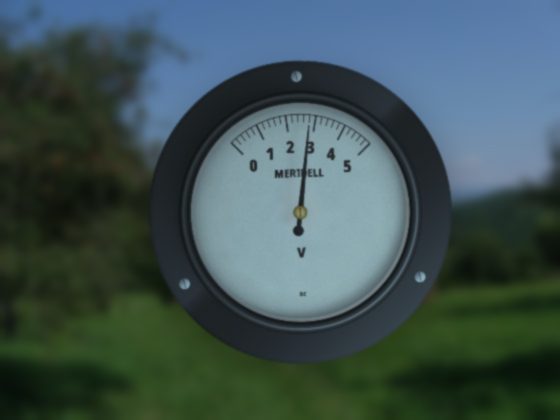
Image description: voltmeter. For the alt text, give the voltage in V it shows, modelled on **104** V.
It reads **2.8** V
